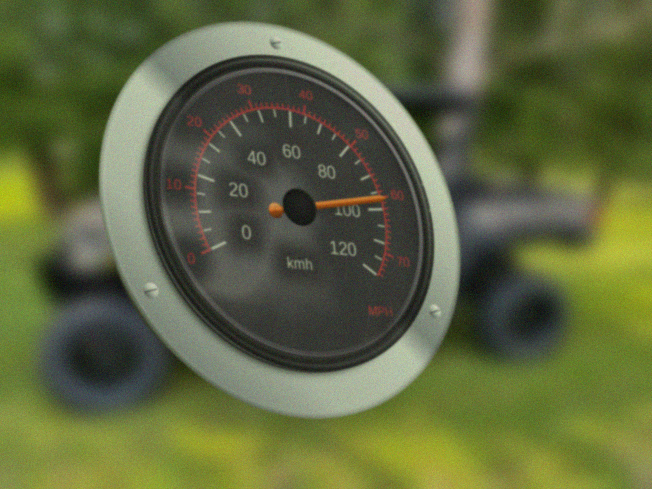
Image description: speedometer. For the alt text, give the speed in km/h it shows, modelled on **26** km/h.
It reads **97.5** km/h
